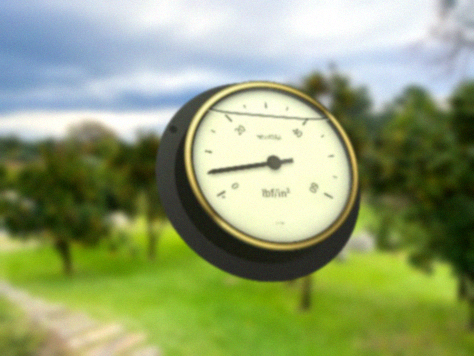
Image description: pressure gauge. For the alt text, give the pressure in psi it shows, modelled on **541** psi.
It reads **5** psi
